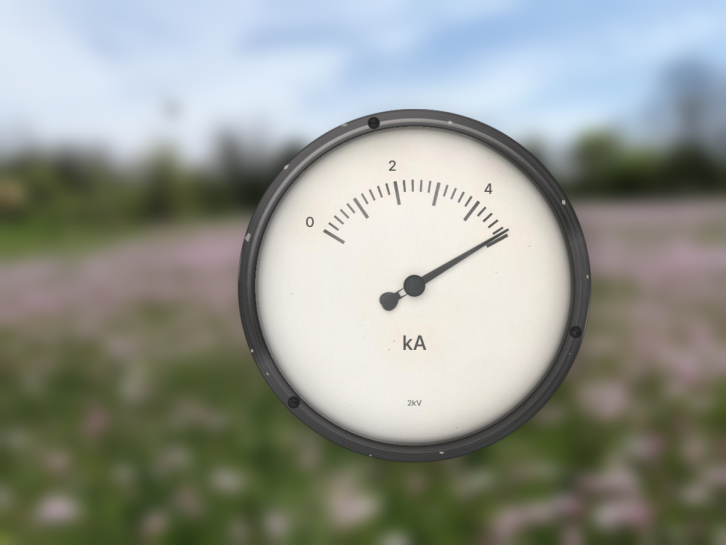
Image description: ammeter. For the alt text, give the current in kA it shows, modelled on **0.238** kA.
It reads **4.9** kA
